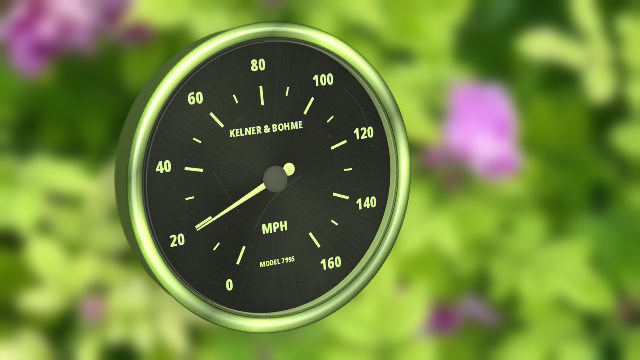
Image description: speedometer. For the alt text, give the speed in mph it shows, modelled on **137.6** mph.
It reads **20** mph
